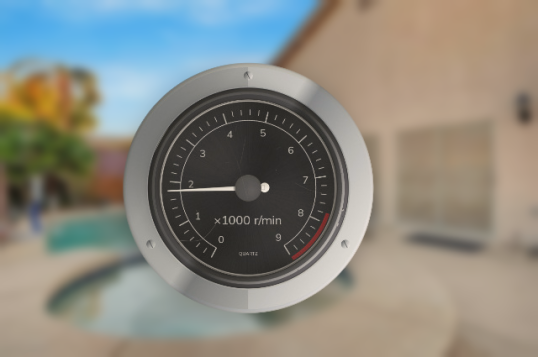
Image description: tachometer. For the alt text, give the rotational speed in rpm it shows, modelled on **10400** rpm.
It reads **1800** rpm
